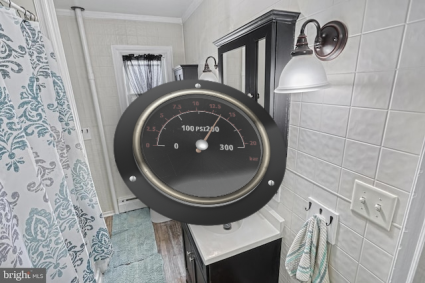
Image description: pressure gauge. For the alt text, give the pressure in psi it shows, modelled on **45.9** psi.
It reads **200** psi
